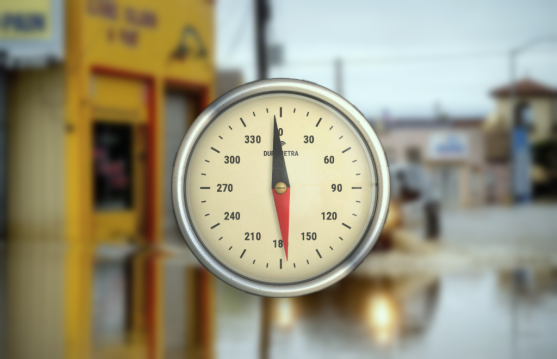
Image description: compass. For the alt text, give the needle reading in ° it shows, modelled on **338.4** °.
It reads **175** °
